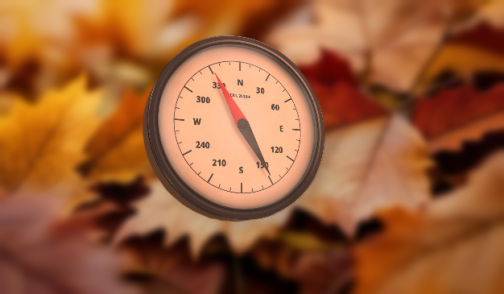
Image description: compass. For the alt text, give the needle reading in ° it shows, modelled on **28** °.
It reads **330** °
